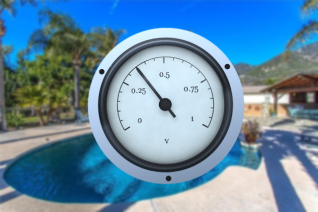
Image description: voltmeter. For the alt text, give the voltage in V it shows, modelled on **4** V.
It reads **0.35** V
